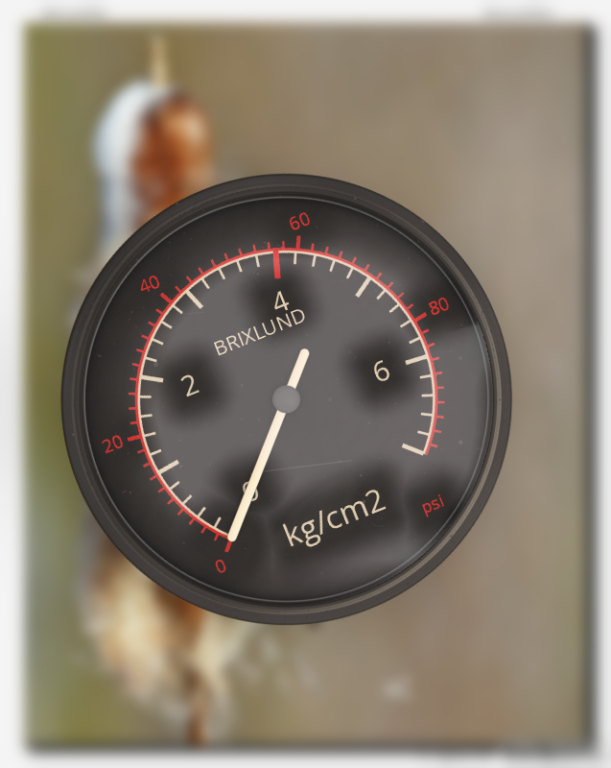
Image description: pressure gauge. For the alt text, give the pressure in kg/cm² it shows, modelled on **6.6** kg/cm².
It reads **0** kg/cm²
